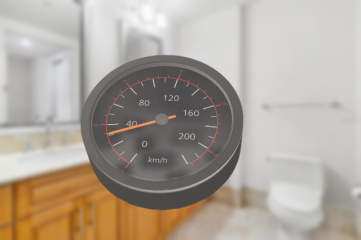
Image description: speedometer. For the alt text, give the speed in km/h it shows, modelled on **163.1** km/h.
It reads **30** km/h
